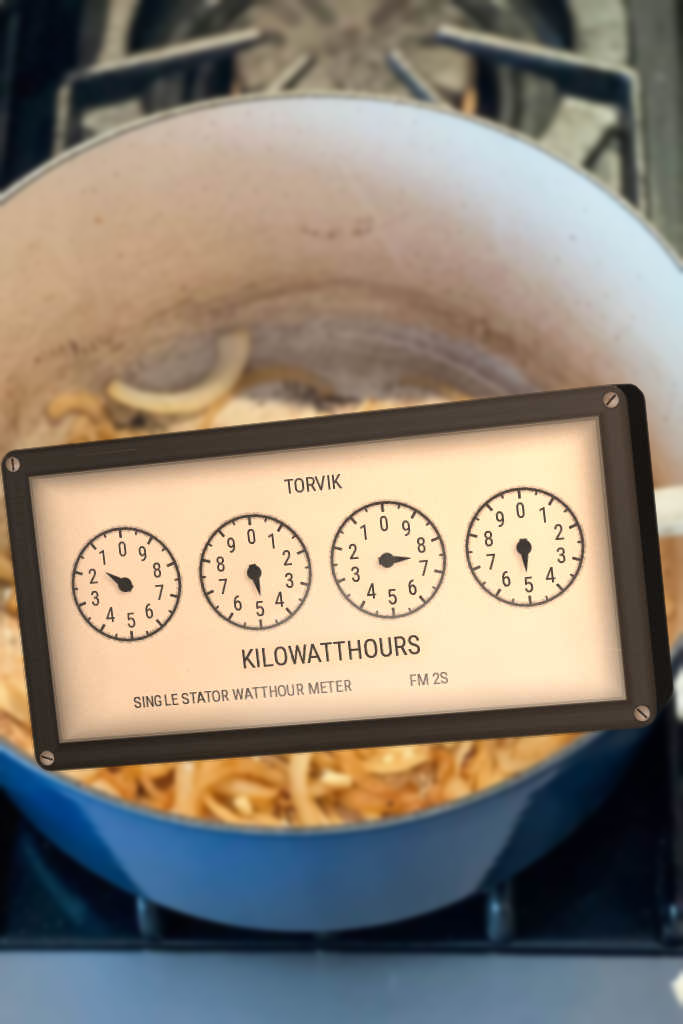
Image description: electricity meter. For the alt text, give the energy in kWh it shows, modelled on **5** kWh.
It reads **1475** kWh
